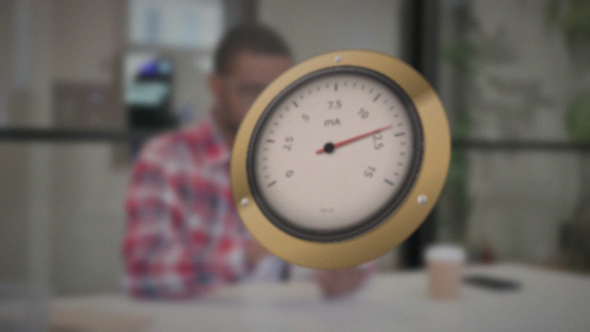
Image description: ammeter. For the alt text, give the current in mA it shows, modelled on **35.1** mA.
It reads **12** mA
